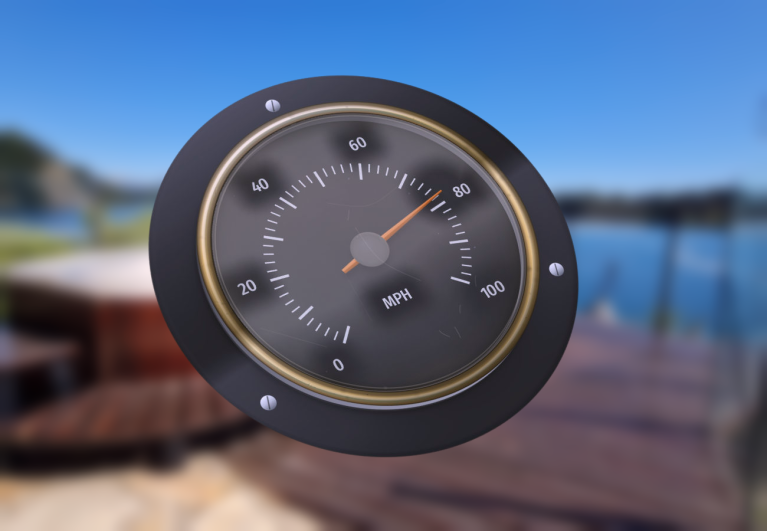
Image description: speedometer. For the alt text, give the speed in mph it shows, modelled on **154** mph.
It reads **78** mph
